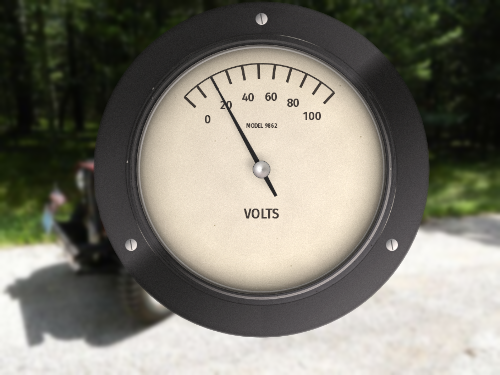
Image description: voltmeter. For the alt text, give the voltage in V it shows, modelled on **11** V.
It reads **20** V
